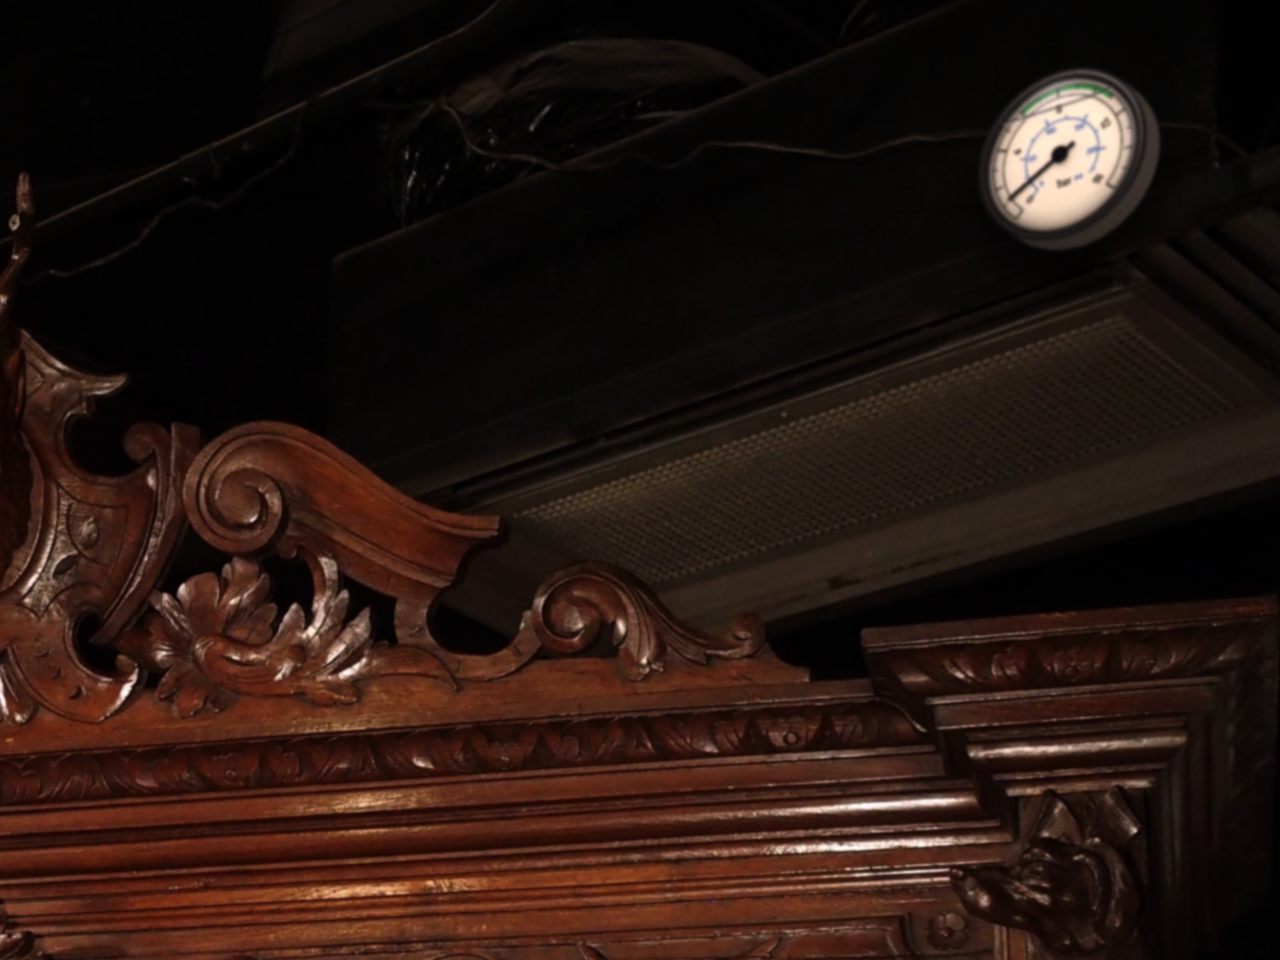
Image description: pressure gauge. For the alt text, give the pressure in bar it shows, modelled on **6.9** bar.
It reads **1** bar
